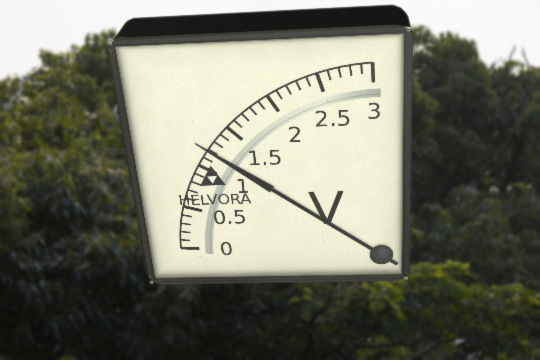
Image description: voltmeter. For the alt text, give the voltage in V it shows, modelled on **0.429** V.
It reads **1.2** V
